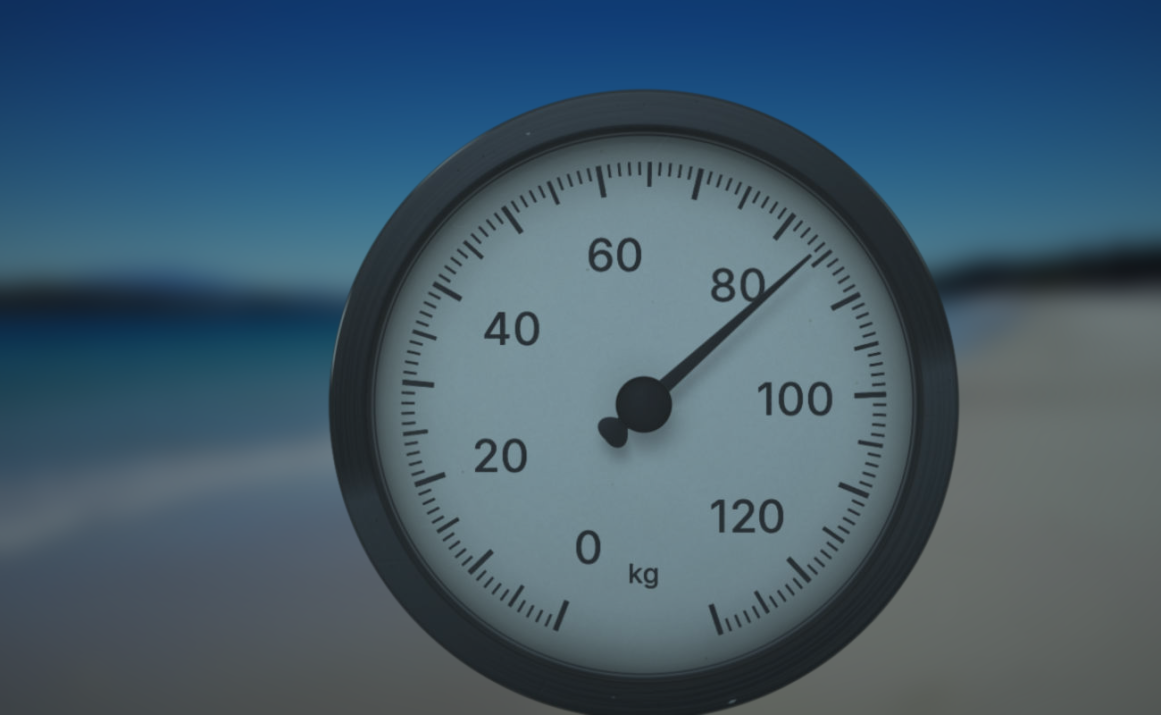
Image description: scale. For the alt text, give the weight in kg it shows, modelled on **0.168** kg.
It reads **84** kg
